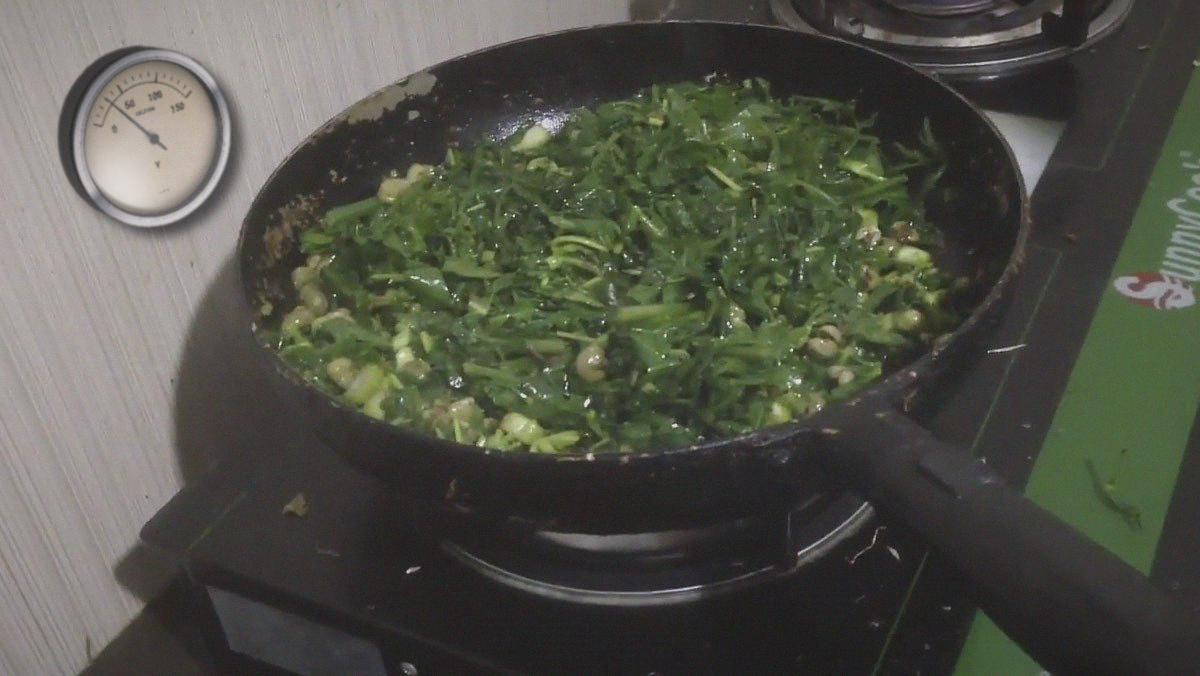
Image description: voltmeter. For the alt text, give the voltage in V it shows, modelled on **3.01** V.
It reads **30** V
